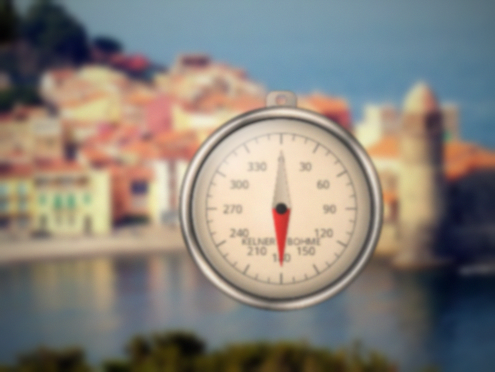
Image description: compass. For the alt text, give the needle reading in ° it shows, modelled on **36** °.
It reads **180** °
